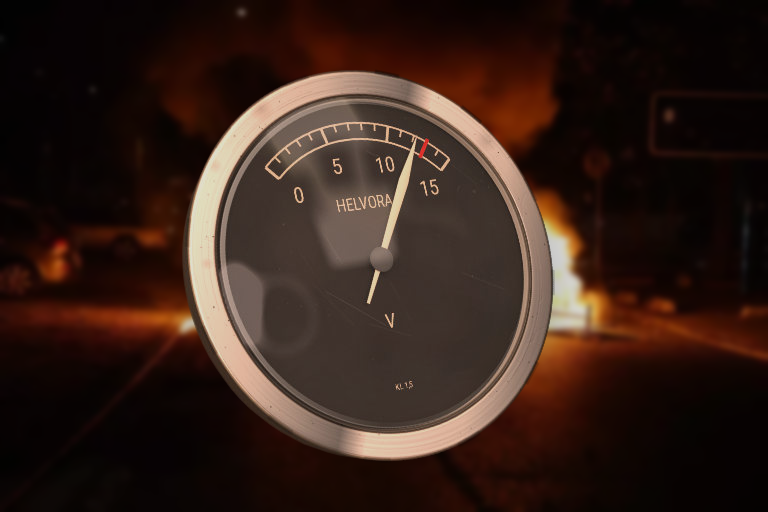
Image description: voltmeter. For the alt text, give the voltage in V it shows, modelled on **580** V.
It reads **12** V
